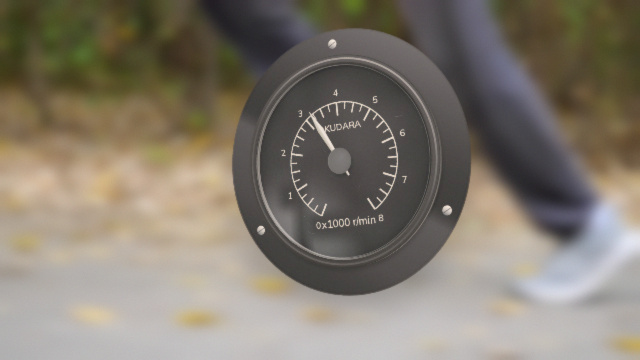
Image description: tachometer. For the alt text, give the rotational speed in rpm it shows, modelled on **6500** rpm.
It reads **3250** rpm
